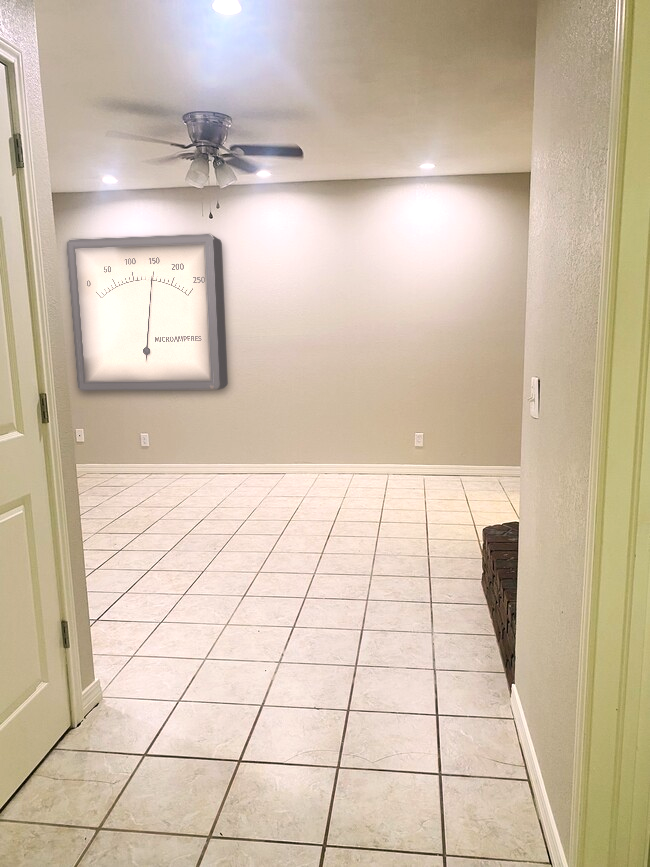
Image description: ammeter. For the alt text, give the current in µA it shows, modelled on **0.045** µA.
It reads **150** µA
